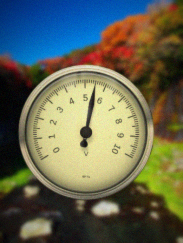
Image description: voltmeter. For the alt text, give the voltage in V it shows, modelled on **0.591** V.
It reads **5.5** V
